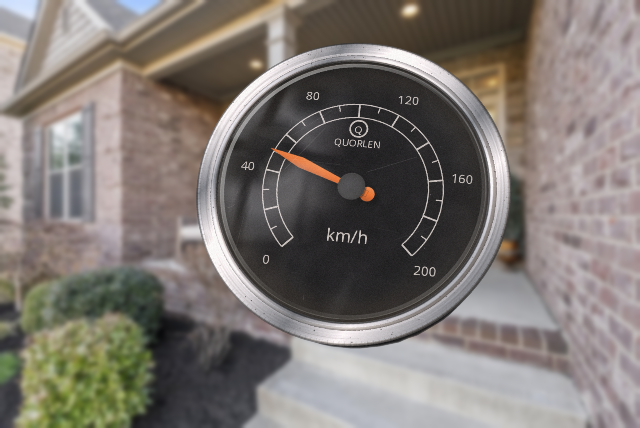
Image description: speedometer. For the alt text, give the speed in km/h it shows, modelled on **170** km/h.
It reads **50** km/h
